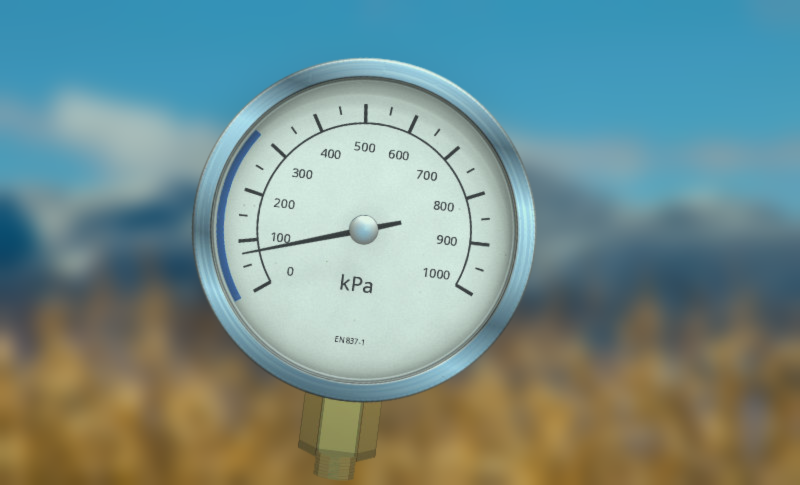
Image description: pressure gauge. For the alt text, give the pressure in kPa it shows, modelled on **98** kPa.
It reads **75** kPa
